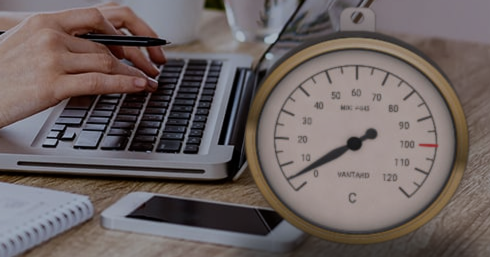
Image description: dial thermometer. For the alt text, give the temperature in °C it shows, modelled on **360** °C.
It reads **5** °C
